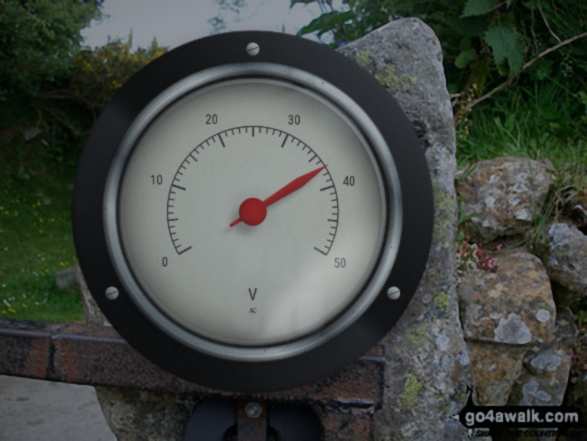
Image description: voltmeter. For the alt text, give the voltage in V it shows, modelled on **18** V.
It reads **37** V
